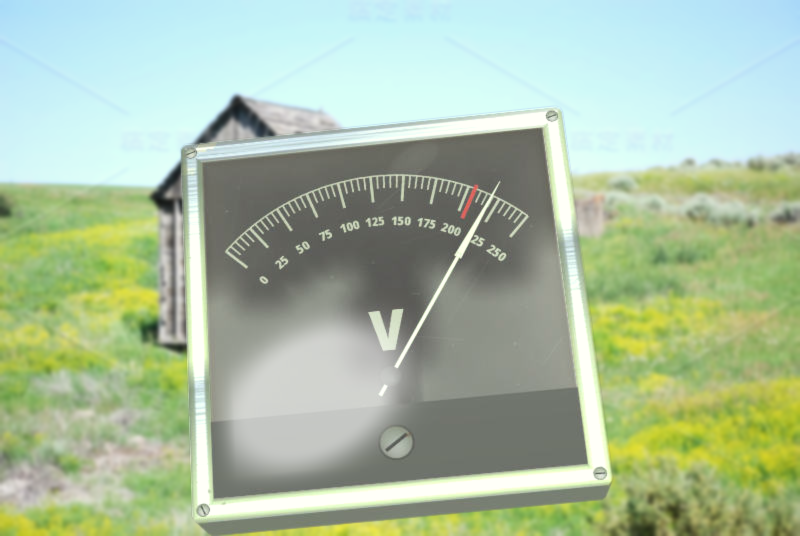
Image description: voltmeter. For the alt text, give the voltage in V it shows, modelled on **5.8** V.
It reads **220** V
